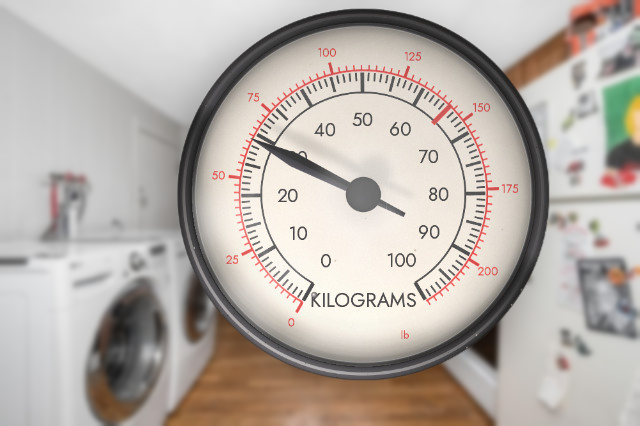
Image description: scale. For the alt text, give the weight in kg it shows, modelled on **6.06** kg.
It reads **29** kg
